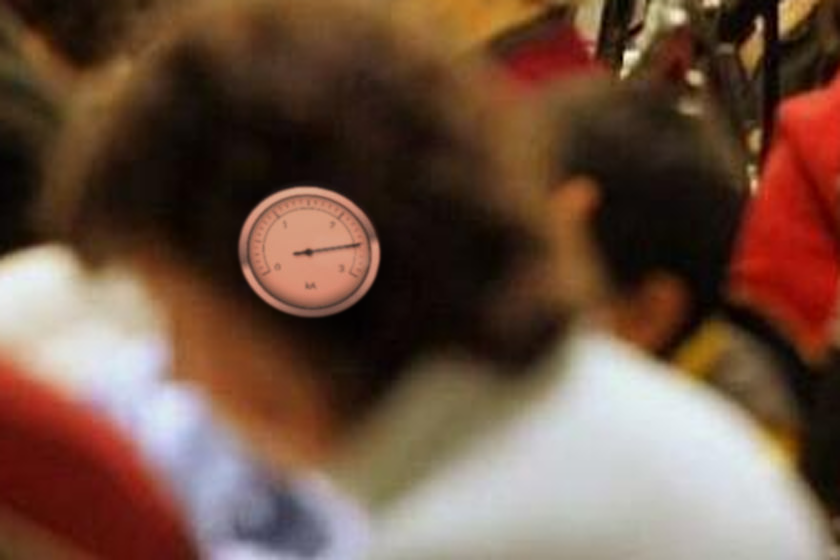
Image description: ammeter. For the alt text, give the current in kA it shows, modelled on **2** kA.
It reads **2.5** kA
